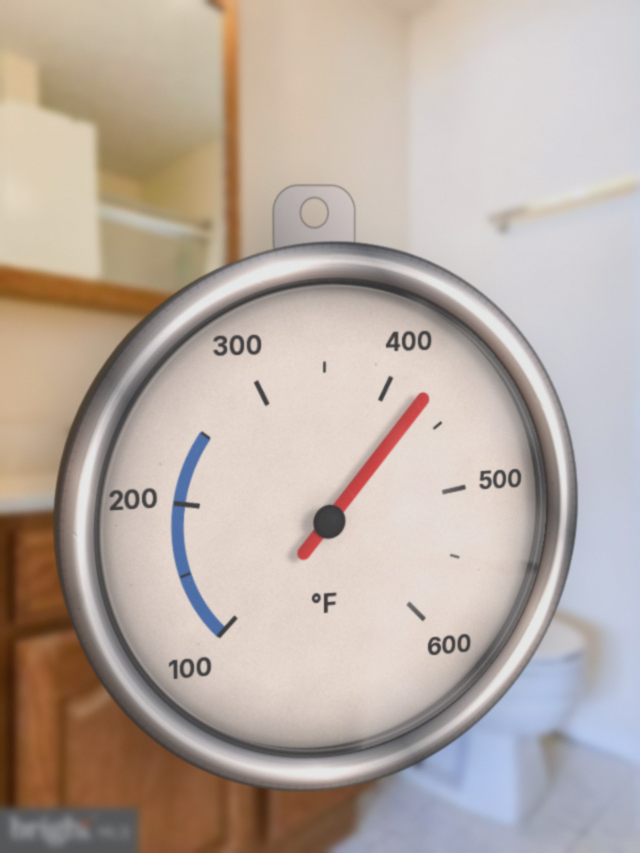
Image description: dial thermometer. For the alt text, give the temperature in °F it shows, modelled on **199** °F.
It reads **425** °F
